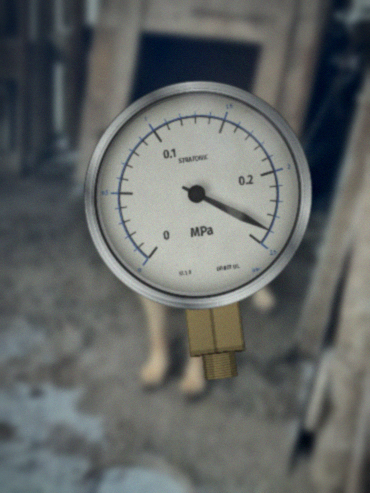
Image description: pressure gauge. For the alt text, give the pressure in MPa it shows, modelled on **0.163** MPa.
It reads **0.24** MPa
